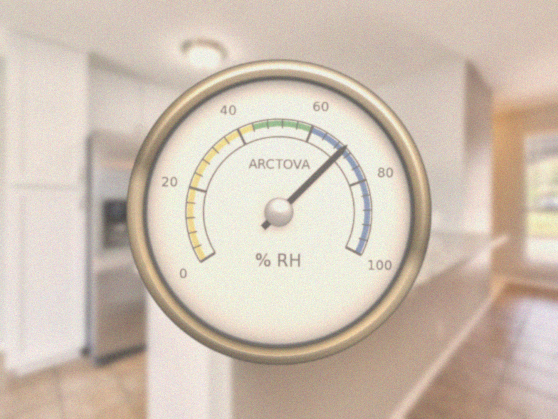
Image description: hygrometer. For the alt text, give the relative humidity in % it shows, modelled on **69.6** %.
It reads **70** %
